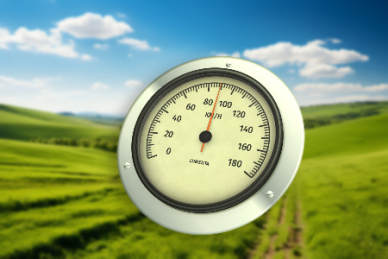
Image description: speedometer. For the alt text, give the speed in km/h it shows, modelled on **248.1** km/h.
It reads **90** km/h
